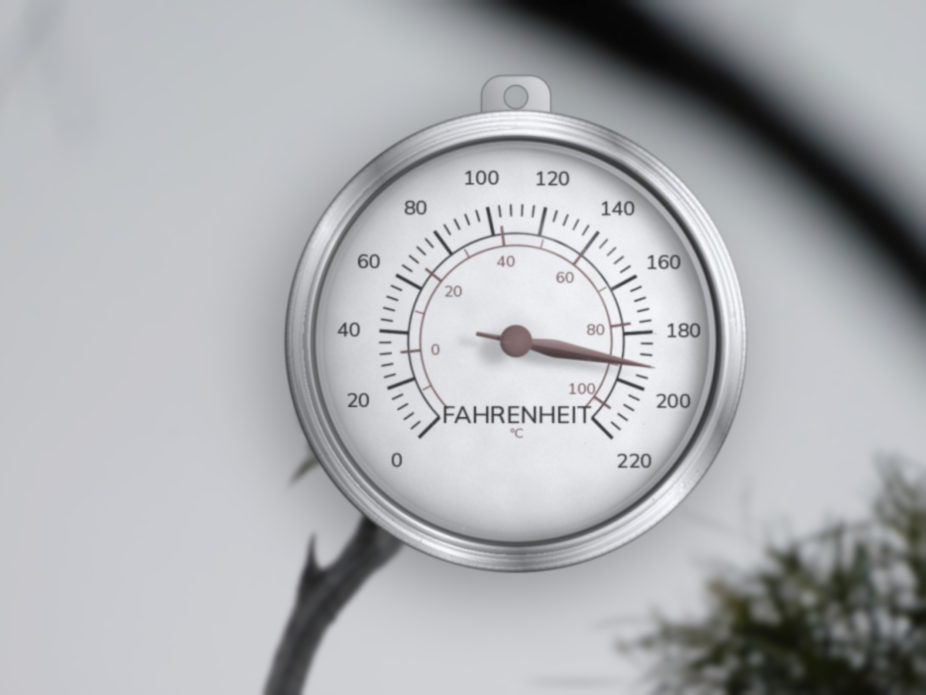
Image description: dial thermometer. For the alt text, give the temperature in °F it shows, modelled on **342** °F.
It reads **192** °F
